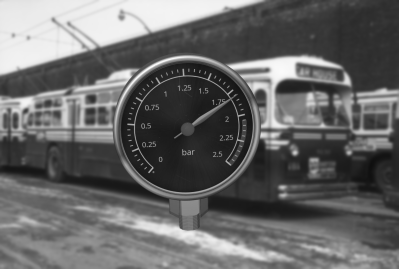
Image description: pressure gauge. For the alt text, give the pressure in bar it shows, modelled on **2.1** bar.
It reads **1.8** bar
